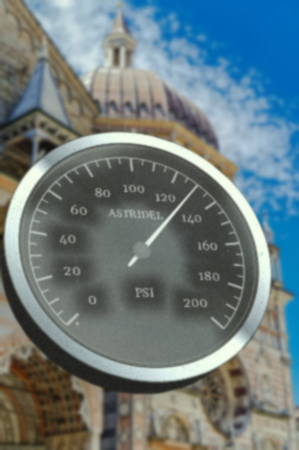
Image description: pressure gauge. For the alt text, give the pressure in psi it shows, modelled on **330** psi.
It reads **130** psi
